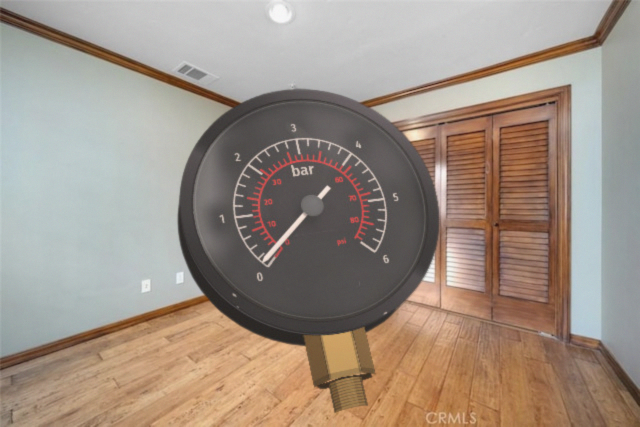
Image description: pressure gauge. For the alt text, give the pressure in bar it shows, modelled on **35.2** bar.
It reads **0.1** bar
